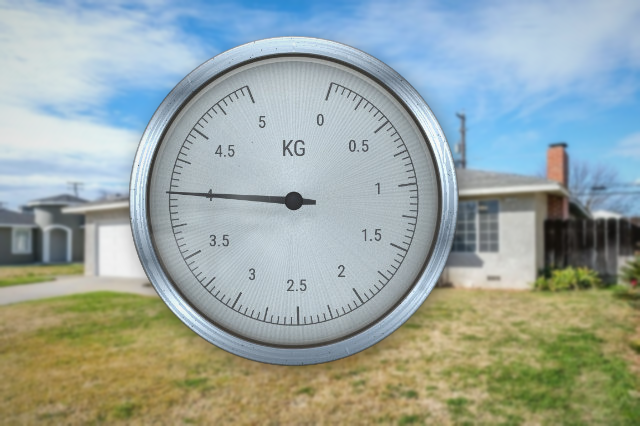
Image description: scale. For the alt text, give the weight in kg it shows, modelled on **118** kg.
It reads **4** kg
